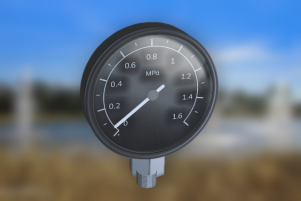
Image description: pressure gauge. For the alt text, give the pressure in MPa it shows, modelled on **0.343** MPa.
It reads **0.05** MPa
